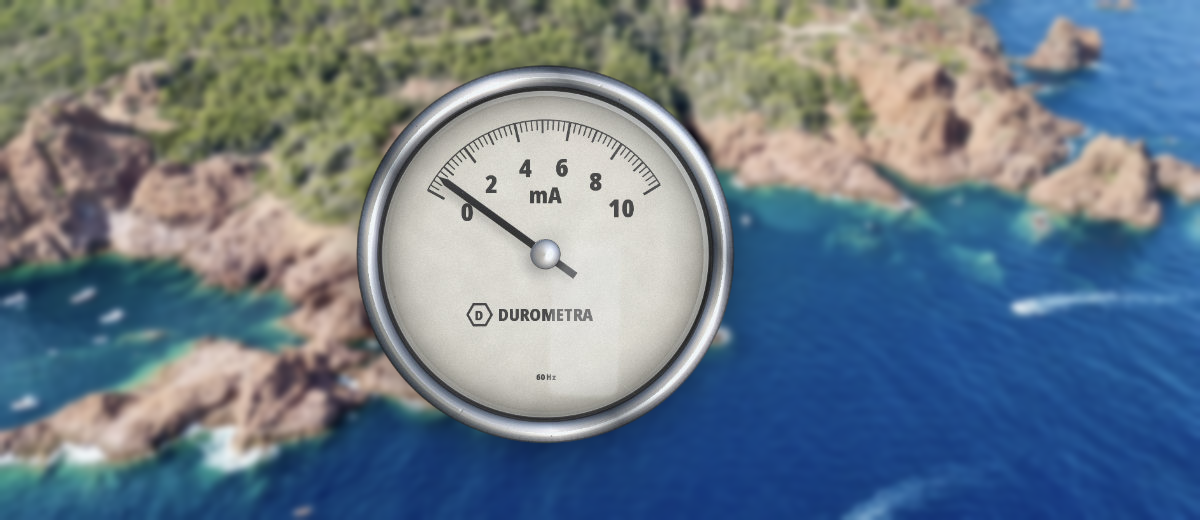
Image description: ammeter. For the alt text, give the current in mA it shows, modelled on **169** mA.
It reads **0.6** mA
